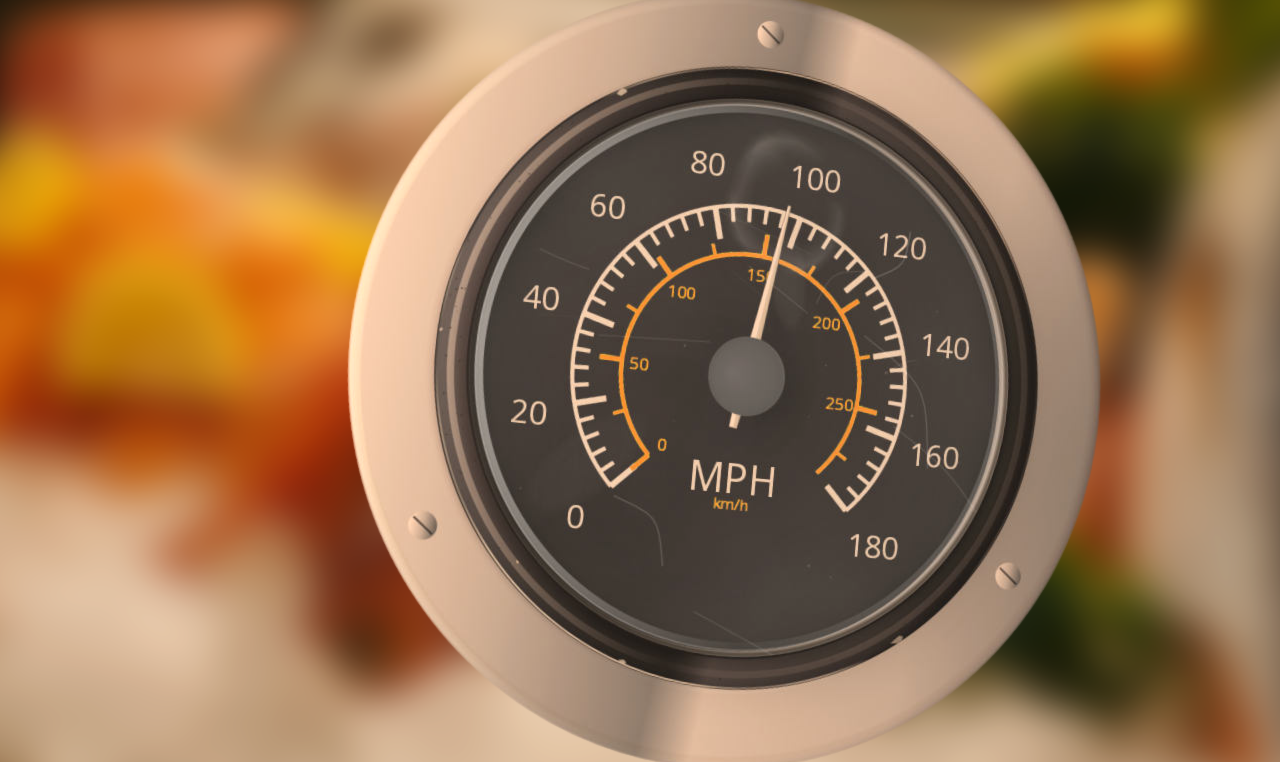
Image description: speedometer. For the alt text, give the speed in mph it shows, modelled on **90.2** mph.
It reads **96** mph
